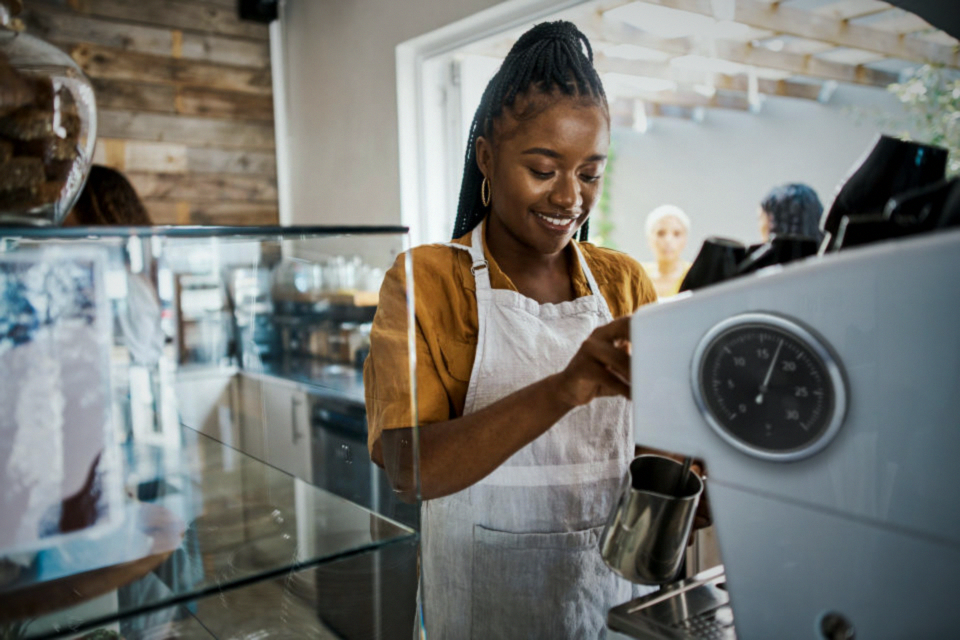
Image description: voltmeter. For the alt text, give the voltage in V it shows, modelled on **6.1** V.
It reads **17.5** V
